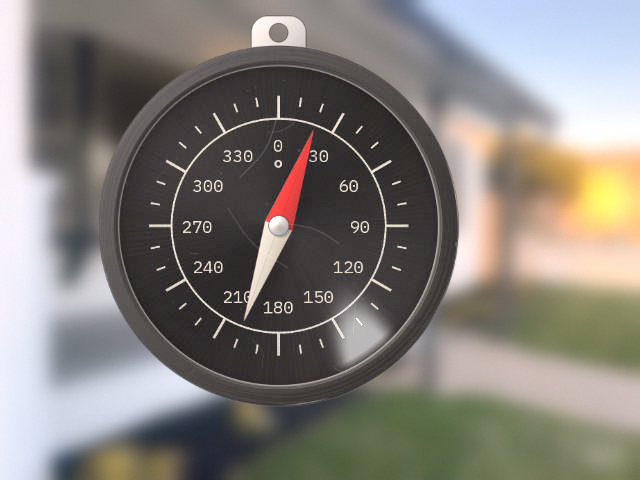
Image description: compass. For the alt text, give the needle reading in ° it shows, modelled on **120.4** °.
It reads **20** °
